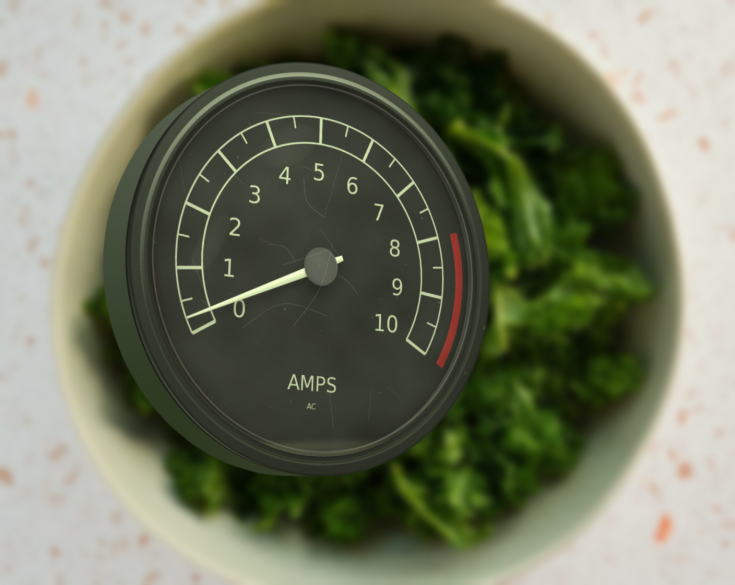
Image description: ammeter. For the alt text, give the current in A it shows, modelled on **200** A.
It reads **0.25** A
